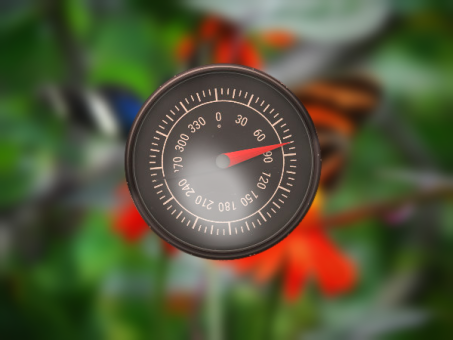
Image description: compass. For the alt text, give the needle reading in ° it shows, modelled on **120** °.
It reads **80** °
